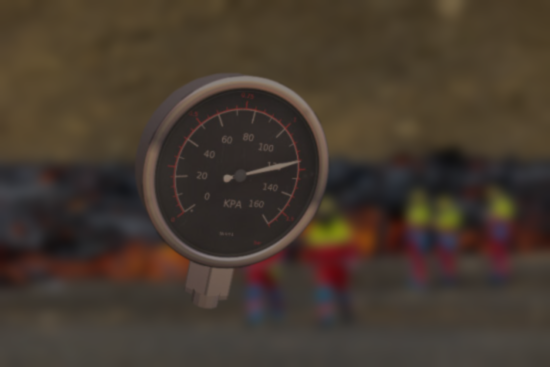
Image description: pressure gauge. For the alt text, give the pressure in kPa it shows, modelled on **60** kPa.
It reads **120** kPa
